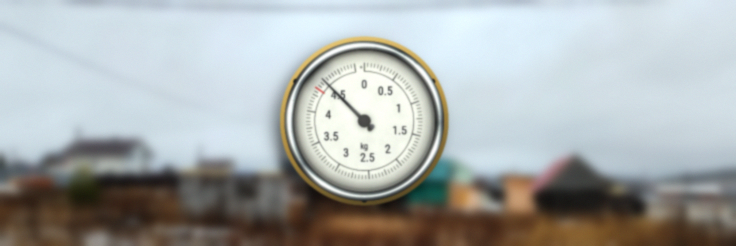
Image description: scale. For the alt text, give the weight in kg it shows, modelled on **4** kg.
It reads **4.5** kg
